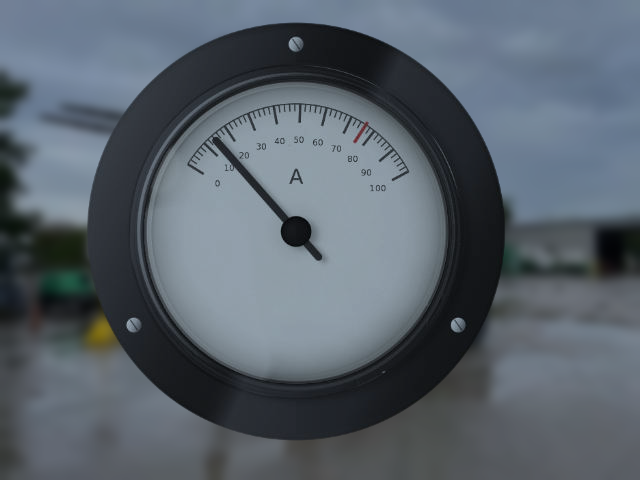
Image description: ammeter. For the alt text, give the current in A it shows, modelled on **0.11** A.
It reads **14** A
